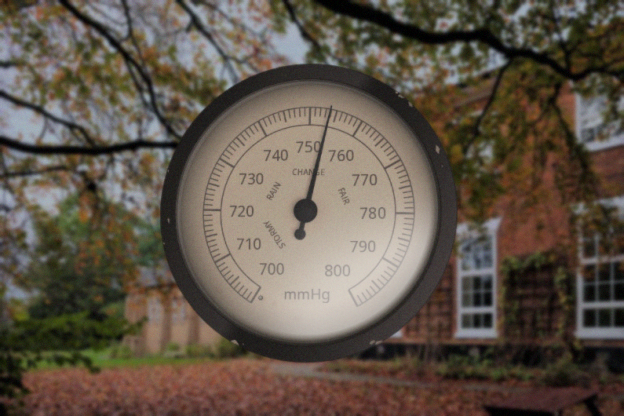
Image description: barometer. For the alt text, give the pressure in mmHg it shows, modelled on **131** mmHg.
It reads **754** mmHg
